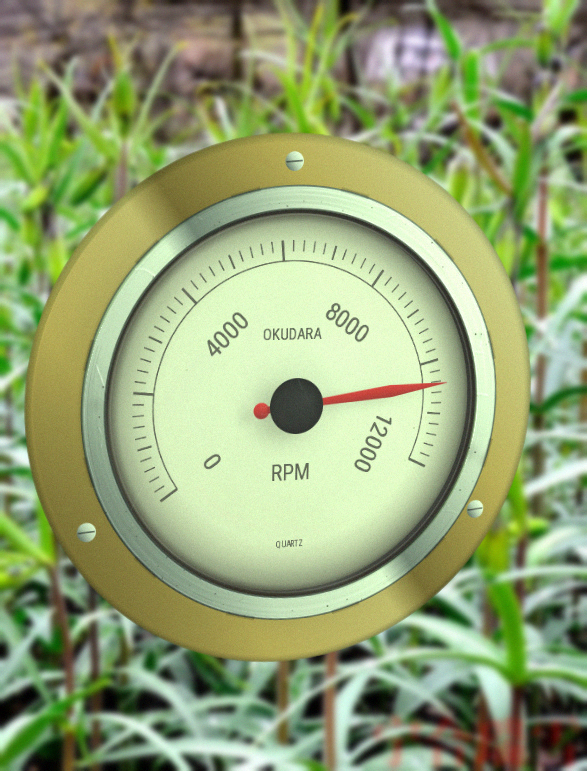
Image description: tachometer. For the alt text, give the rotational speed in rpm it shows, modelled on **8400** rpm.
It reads **10400** rpm
